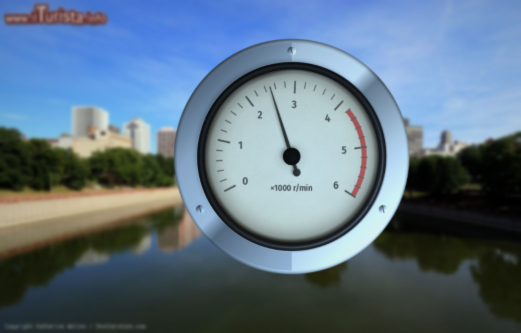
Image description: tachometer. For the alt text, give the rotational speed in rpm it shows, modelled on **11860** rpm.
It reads **2500** rpm
